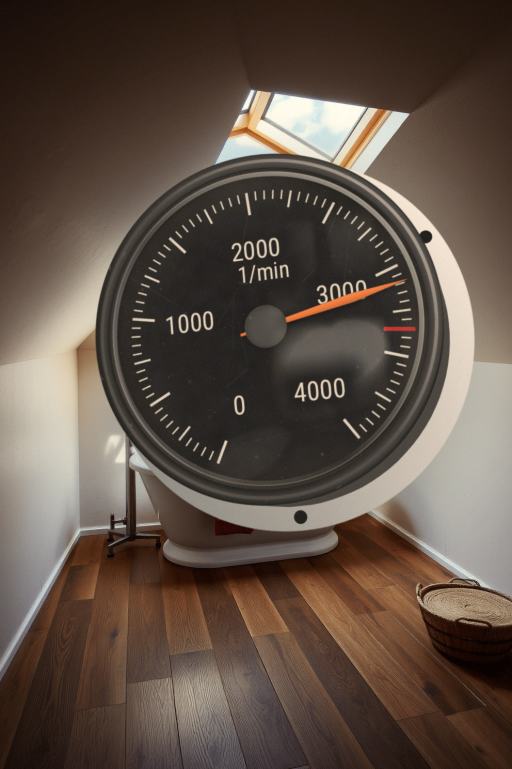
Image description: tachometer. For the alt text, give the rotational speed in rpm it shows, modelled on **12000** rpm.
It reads **3100** rpm
